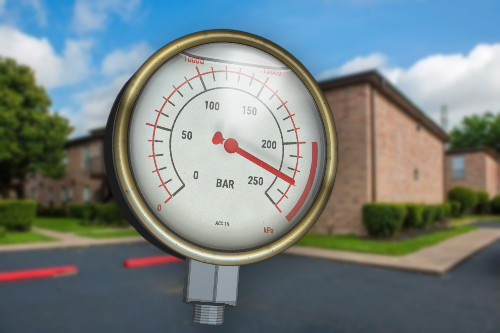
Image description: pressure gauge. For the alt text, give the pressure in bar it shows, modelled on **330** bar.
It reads **230** bar
